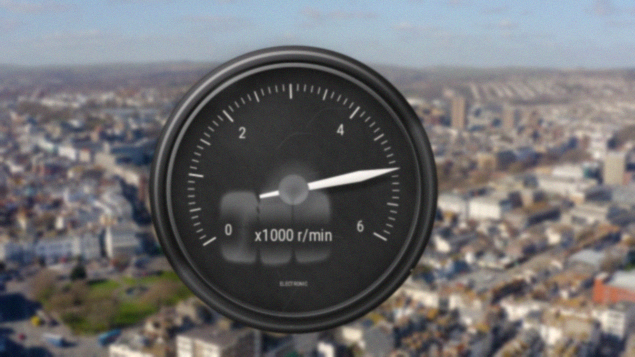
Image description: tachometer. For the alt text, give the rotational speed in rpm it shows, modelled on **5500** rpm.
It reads **5000** rpm
